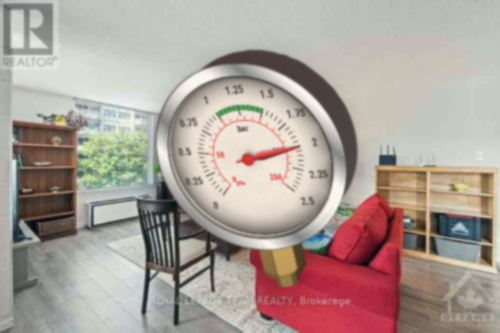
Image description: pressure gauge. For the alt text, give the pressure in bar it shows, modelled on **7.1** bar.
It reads **2** bar
